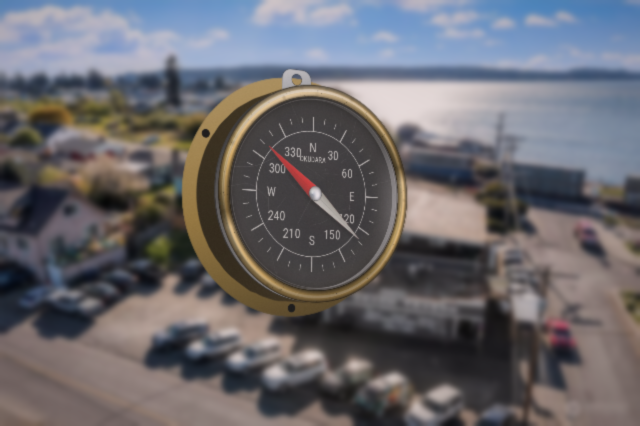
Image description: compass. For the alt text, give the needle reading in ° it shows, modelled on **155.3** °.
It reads **310** °
